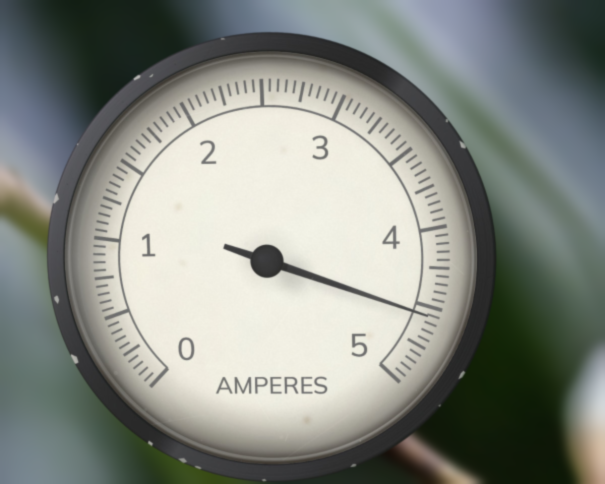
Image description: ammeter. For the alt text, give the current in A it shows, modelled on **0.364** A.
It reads **4.55** A
